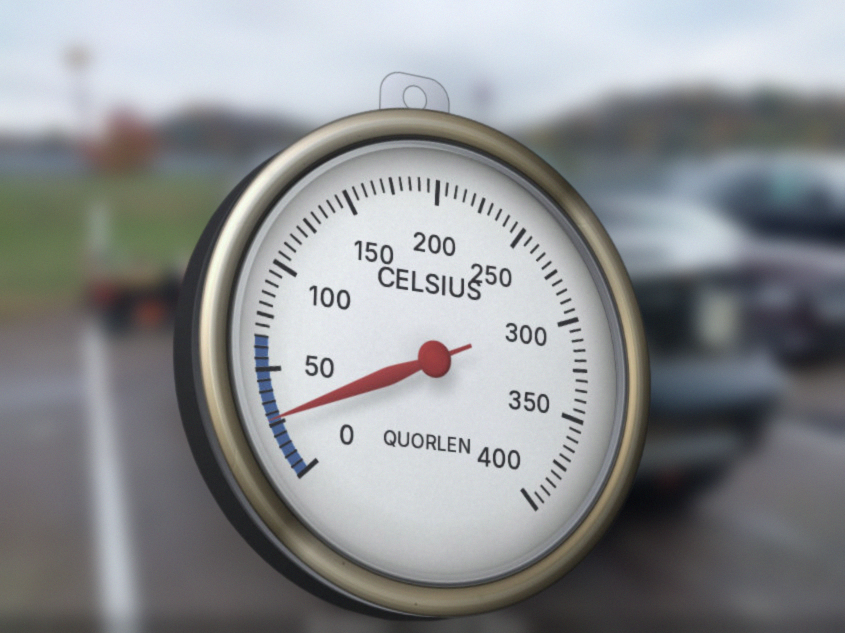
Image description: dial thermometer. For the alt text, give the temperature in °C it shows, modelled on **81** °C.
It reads **27.5** °C
